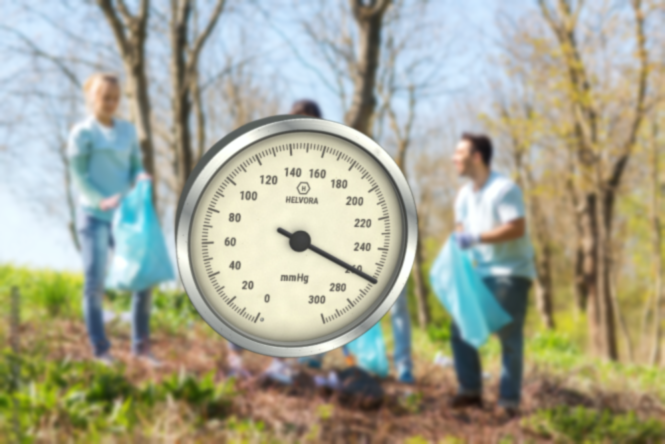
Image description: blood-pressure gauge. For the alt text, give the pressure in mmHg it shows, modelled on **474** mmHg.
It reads **260** mmHg
